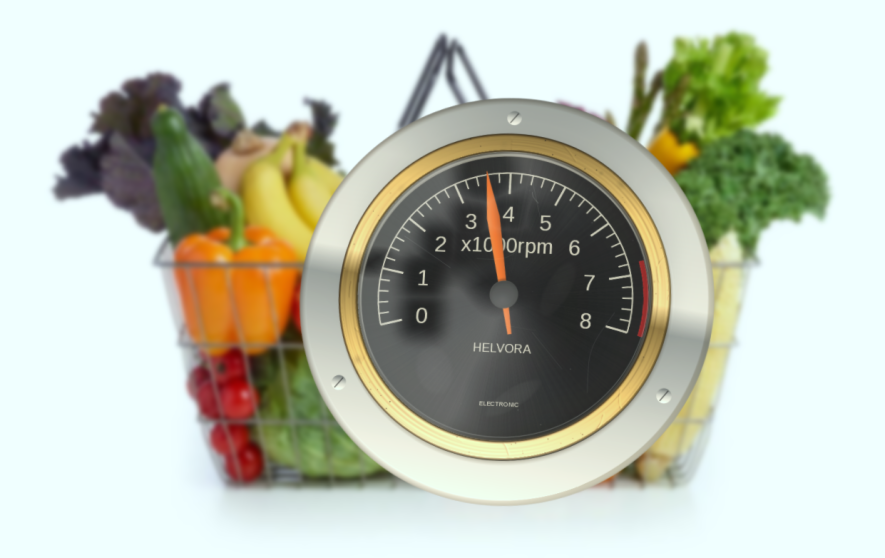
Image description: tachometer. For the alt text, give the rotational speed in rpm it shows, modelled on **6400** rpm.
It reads **3600** rpm
